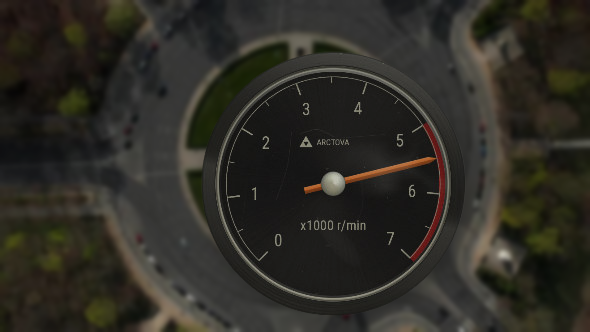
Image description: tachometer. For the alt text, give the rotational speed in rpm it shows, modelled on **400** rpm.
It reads **5500** rpm
